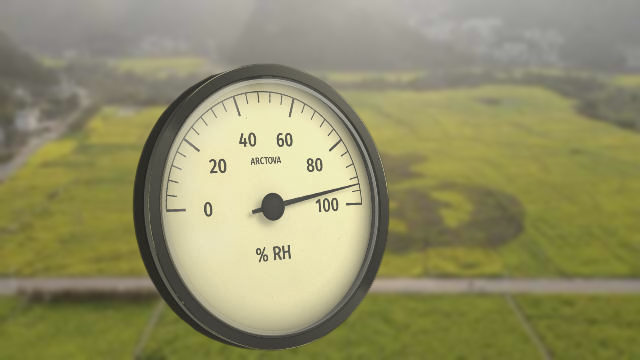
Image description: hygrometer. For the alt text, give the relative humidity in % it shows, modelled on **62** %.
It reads **94** %
